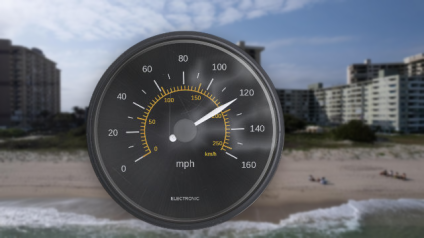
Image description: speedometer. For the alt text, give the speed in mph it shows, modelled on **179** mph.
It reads **120** mph
